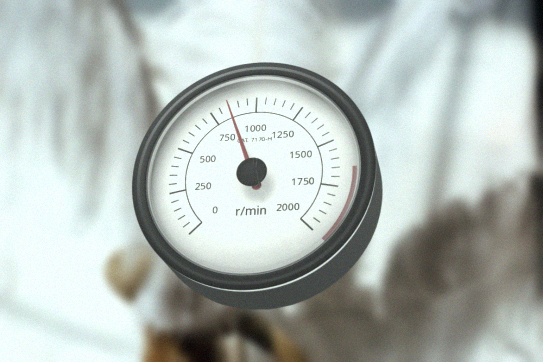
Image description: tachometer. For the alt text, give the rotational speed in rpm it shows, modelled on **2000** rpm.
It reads **850** rpm
